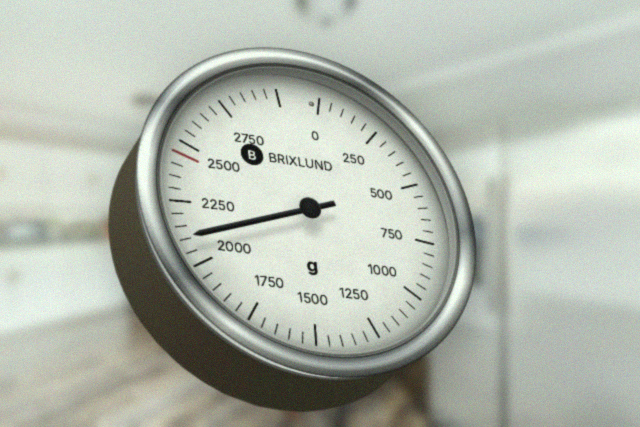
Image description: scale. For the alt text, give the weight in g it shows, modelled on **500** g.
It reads **2100** g
